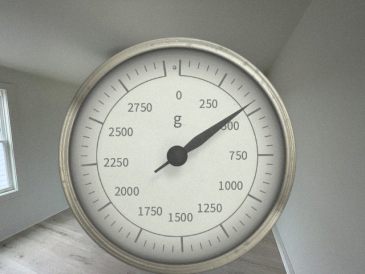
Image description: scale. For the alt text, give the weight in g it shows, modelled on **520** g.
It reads **450** g
